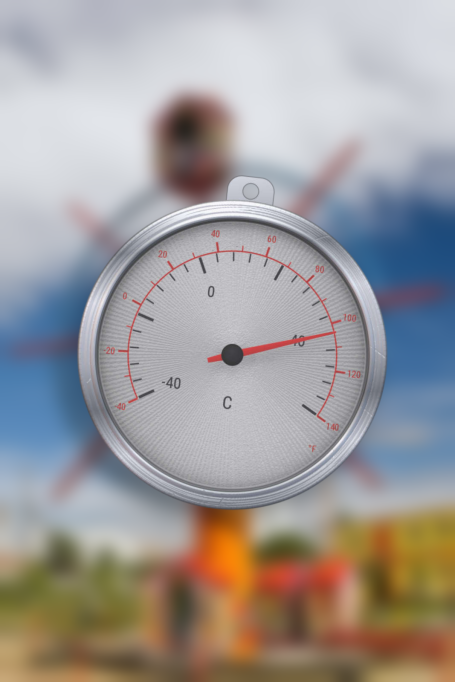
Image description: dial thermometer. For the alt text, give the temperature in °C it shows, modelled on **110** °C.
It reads **40** °C
